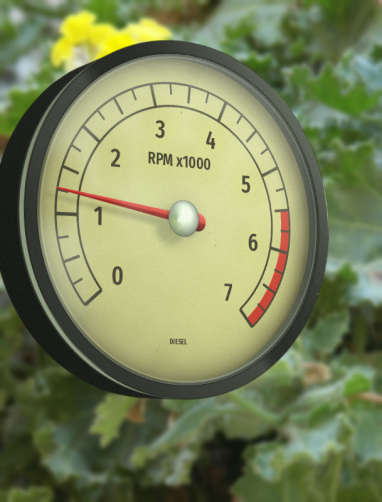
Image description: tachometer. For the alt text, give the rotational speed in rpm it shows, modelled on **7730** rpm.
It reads **1250** rpm
